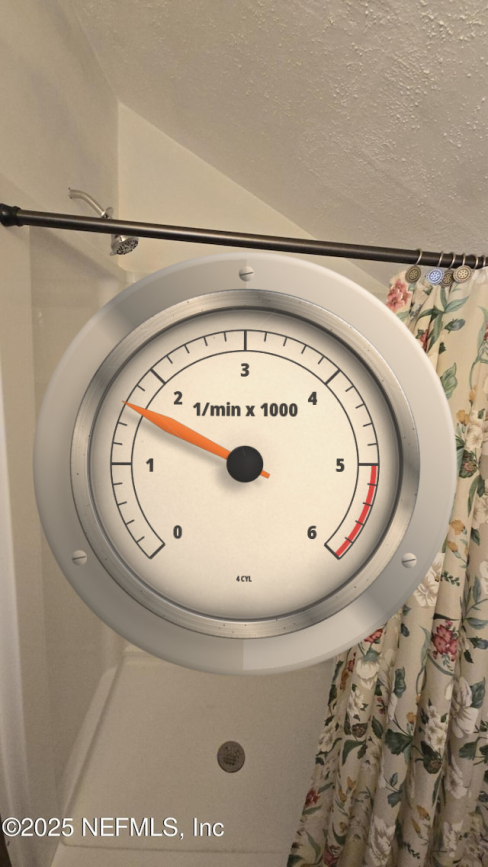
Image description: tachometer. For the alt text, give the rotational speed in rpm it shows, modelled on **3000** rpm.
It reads **1600** rpm
